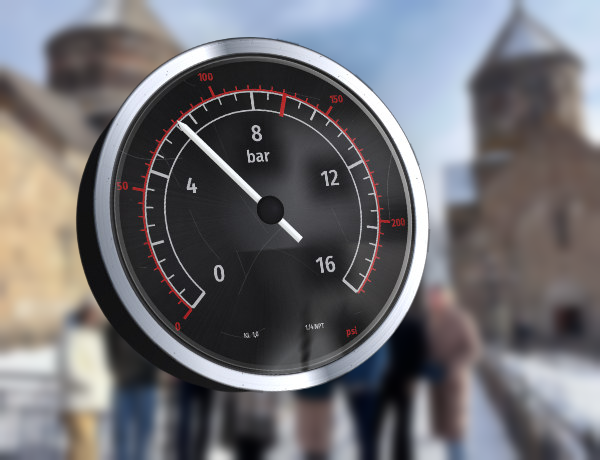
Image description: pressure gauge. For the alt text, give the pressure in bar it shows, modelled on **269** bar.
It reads **5.5** bar
